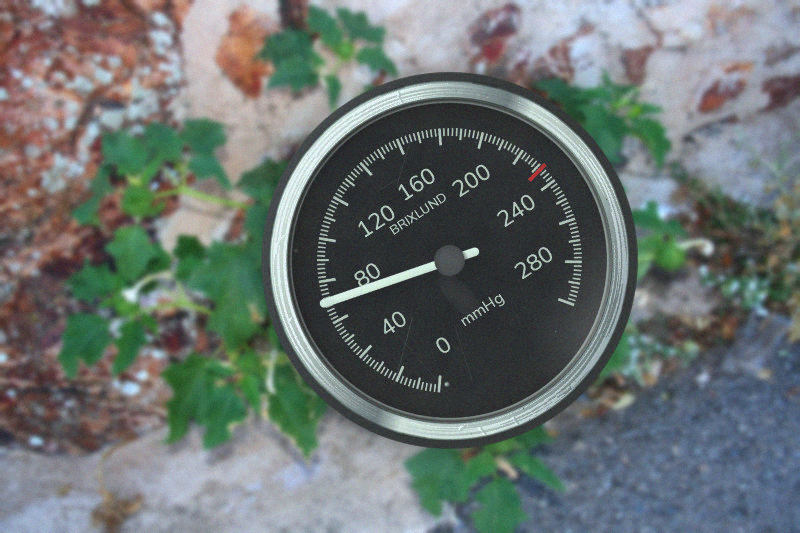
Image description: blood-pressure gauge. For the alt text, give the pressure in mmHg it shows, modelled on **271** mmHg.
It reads **70** mmHg
